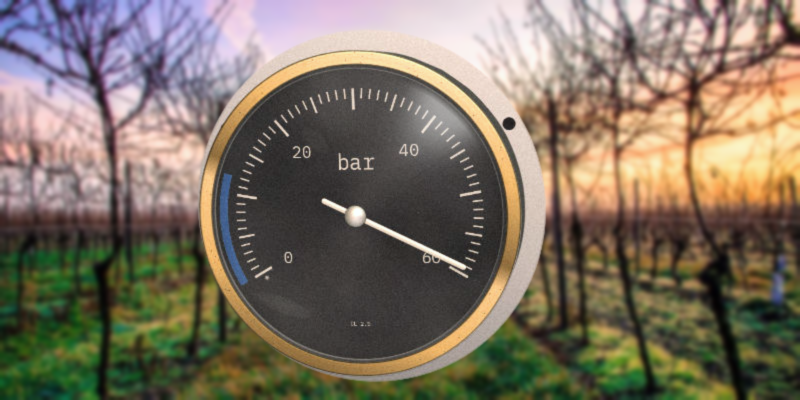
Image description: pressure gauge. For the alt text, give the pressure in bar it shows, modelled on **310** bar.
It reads **59** bar
